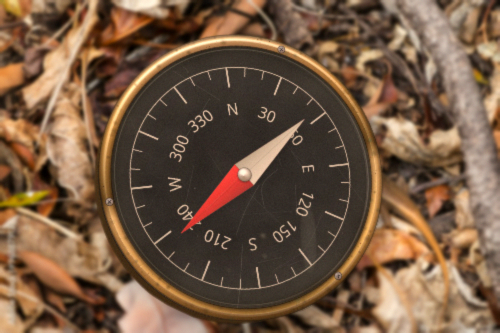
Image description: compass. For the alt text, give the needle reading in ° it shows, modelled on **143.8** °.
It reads **235** °
